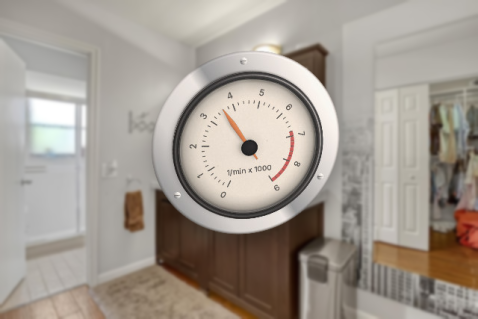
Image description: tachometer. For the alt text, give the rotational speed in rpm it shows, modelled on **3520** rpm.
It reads **3600** rpm
